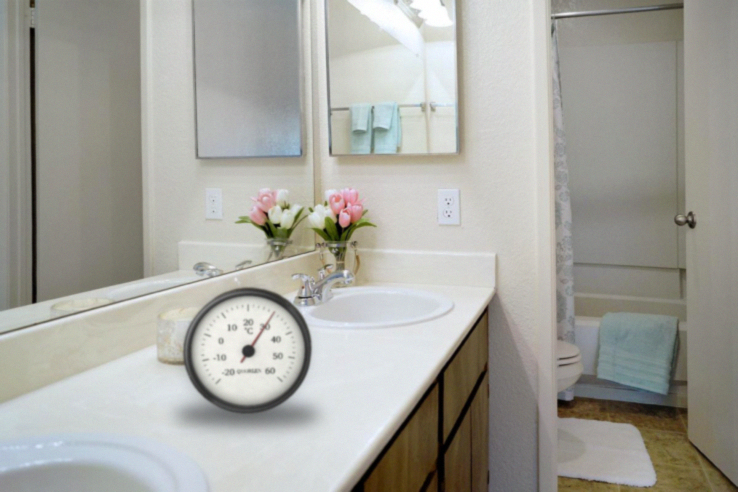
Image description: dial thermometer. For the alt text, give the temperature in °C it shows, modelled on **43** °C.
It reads **30** °C
